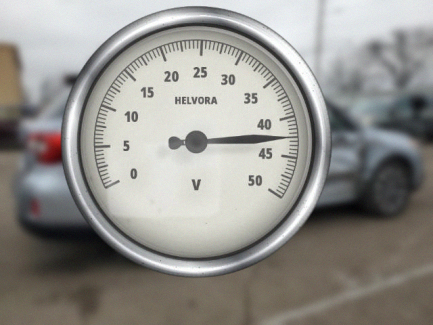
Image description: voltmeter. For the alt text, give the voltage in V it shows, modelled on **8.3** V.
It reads **42.5** V
